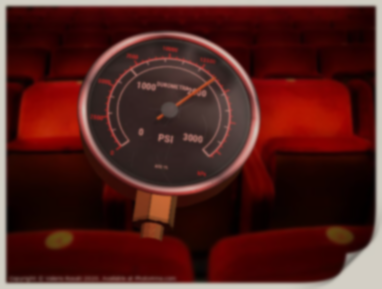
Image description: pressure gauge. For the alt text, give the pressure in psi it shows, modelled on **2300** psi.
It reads **2000** psi
